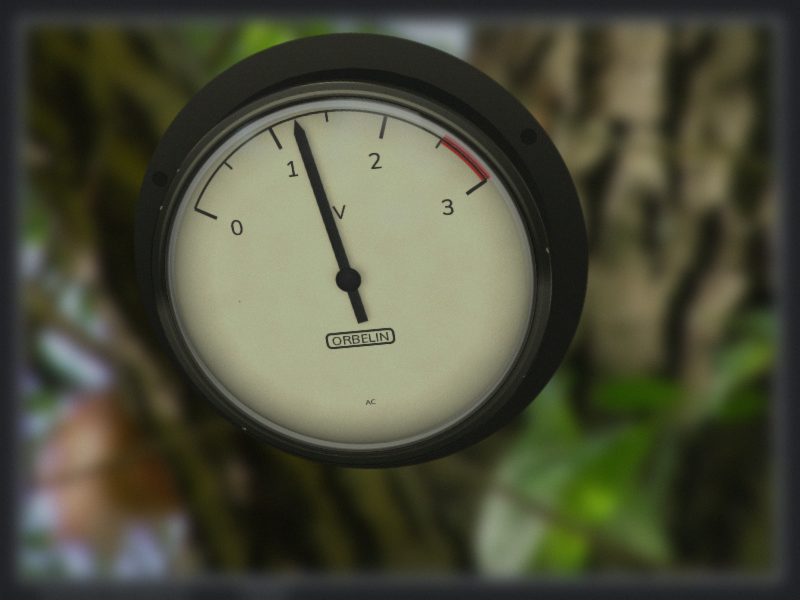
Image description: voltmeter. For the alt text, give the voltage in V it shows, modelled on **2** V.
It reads **1.25** V
